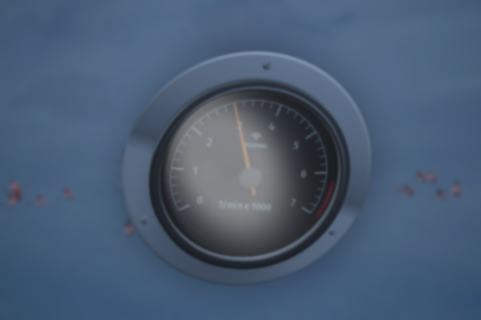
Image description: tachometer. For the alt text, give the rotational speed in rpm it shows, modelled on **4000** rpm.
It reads **3000** rpm
